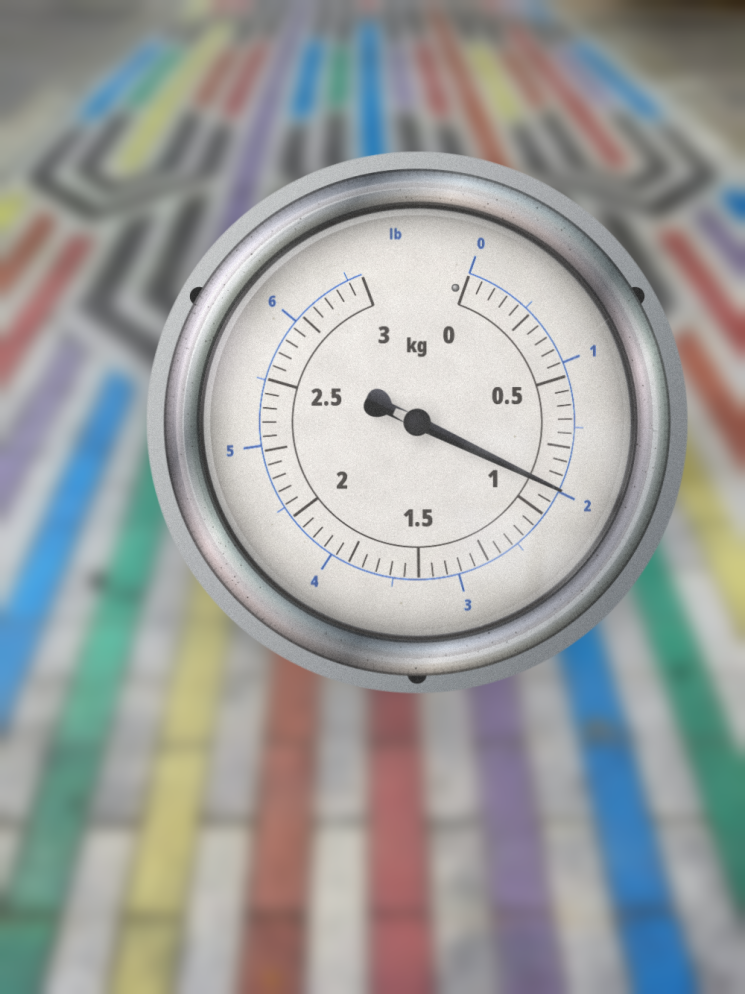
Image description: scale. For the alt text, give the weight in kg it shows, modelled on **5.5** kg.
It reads **0.9** kg
